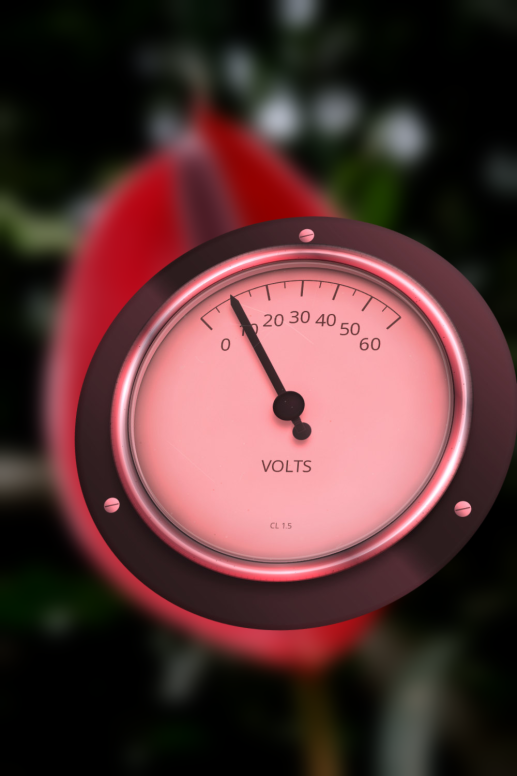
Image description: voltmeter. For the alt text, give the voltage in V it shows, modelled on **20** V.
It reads **10** V
